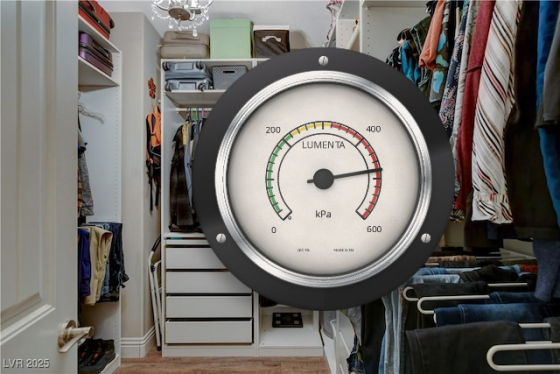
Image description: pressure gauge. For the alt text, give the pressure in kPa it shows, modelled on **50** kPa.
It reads **480** kPa
